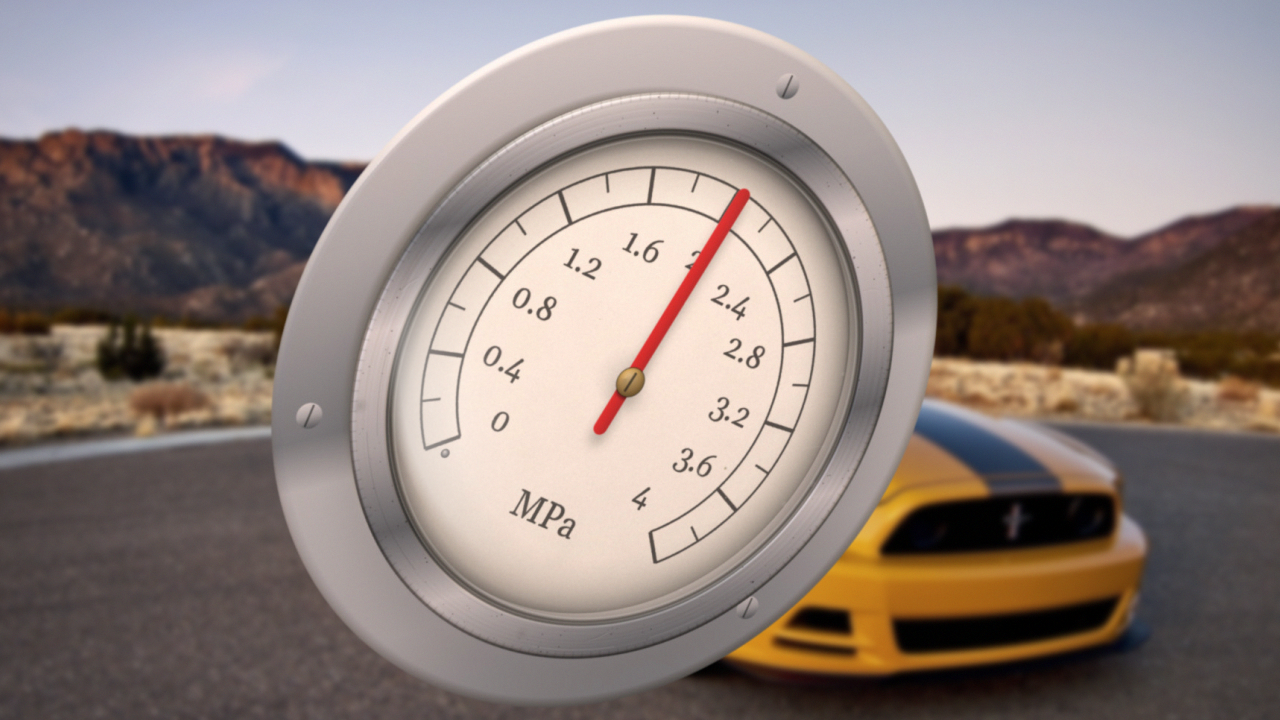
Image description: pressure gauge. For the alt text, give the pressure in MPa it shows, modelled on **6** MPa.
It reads **2** MPa
